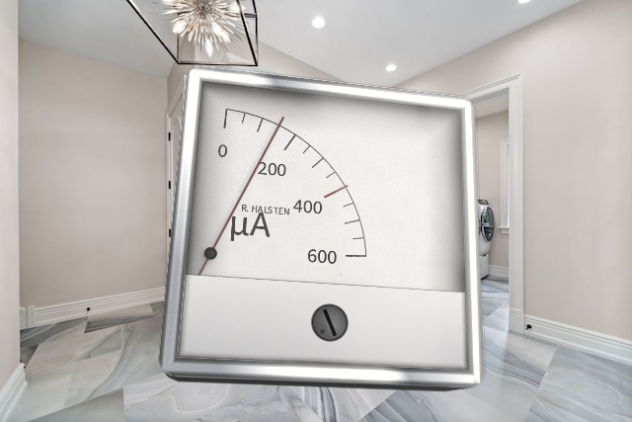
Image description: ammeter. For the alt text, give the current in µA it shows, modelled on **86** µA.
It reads **150** µA
